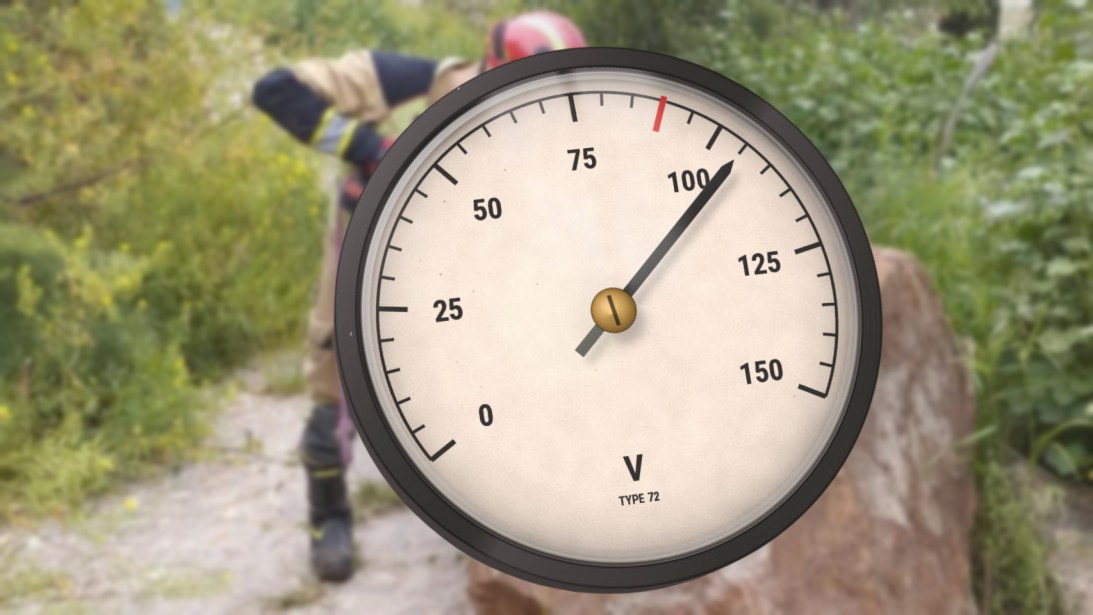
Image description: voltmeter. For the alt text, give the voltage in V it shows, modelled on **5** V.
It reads **105** V
